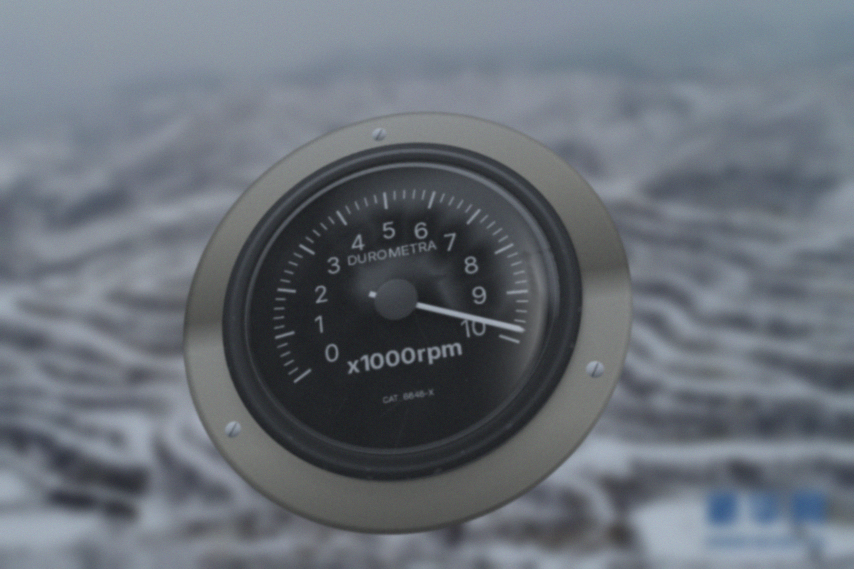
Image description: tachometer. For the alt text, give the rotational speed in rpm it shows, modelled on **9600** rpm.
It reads **9800** rpm
